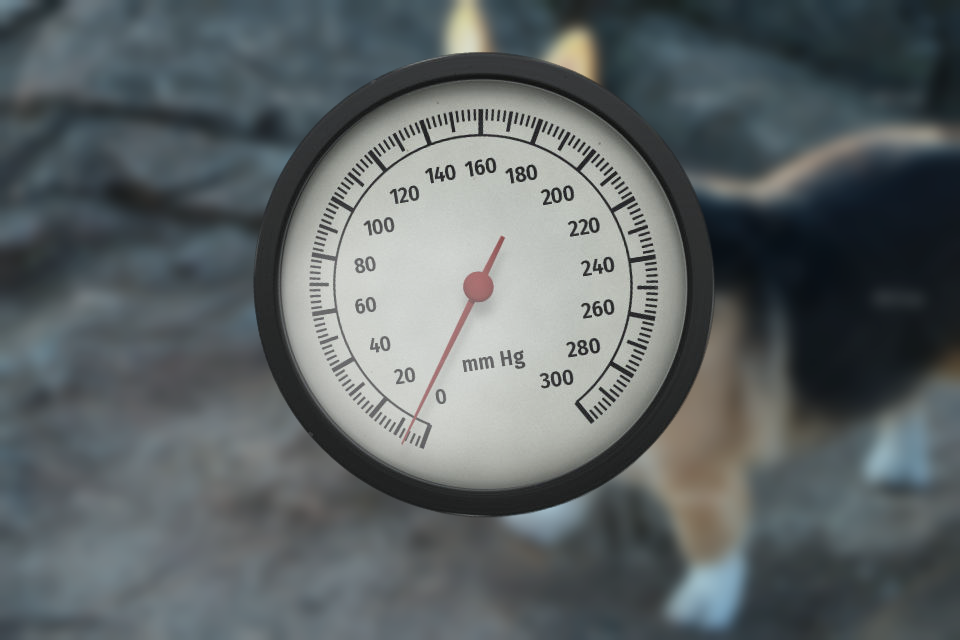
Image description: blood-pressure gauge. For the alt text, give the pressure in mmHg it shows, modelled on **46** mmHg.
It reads **6** mmHg
